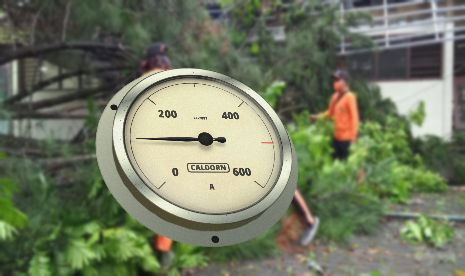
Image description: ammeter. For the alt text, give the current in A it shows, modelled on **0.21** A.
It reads **100** A
